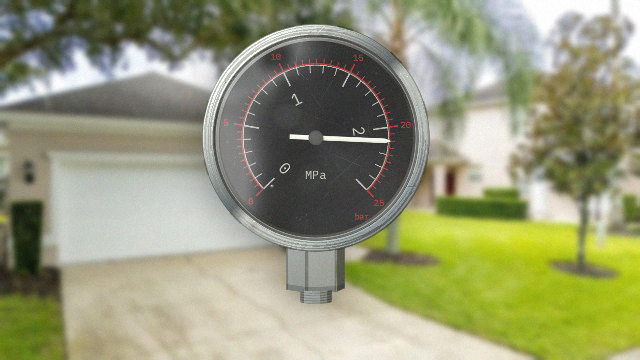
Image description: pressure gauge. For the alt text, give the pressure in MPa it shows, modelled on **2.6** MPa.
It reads **2.1** MPa
